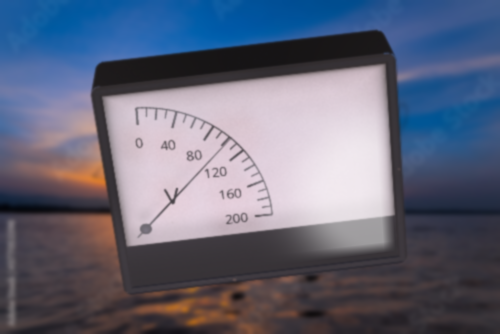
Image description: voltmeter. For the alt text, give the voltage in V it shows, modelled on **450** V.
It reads **100** V
